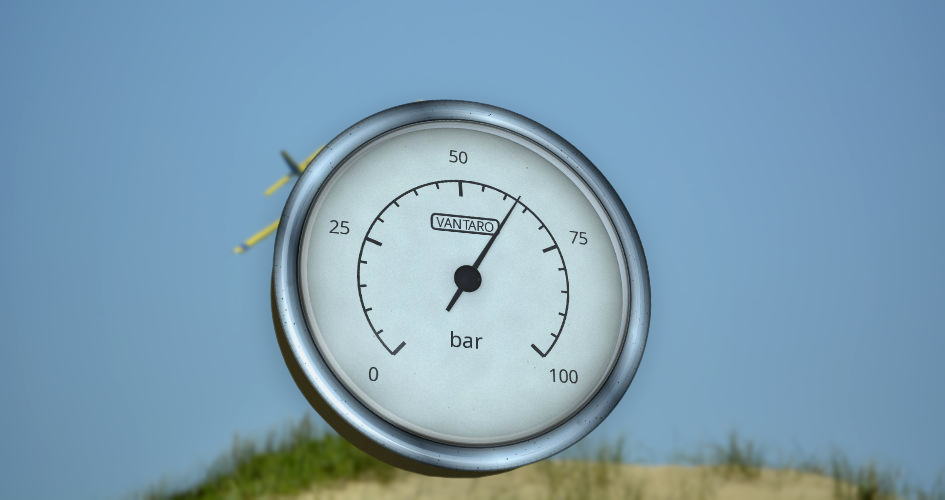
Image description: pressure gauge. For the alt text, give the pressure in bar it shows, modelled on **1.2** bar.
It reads **62.5** bar
